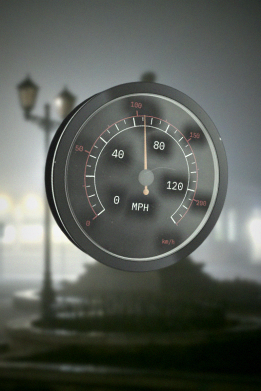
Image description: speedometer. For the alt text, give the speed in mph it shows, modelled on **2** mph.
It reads **65** mph
